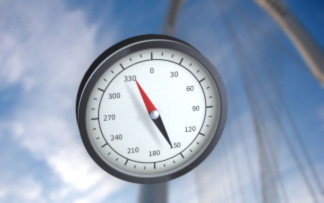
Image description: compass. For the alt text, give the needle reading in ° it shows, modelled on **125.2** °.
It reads **335** °
